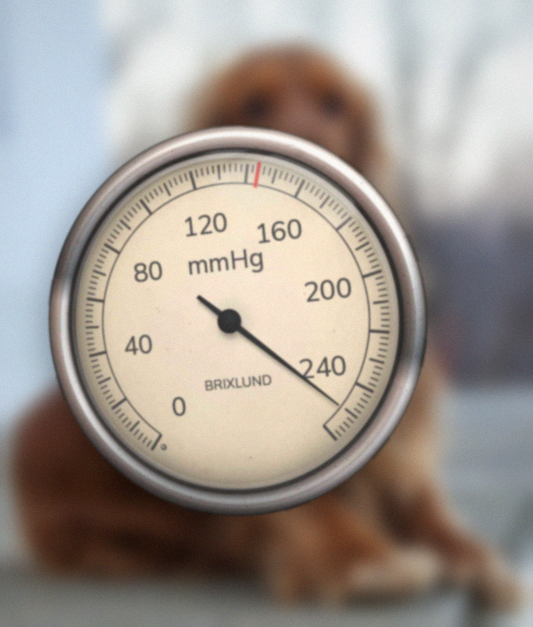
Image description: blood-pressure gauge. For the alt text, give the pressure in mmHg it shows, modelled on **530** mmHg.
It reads **250** mmHg
